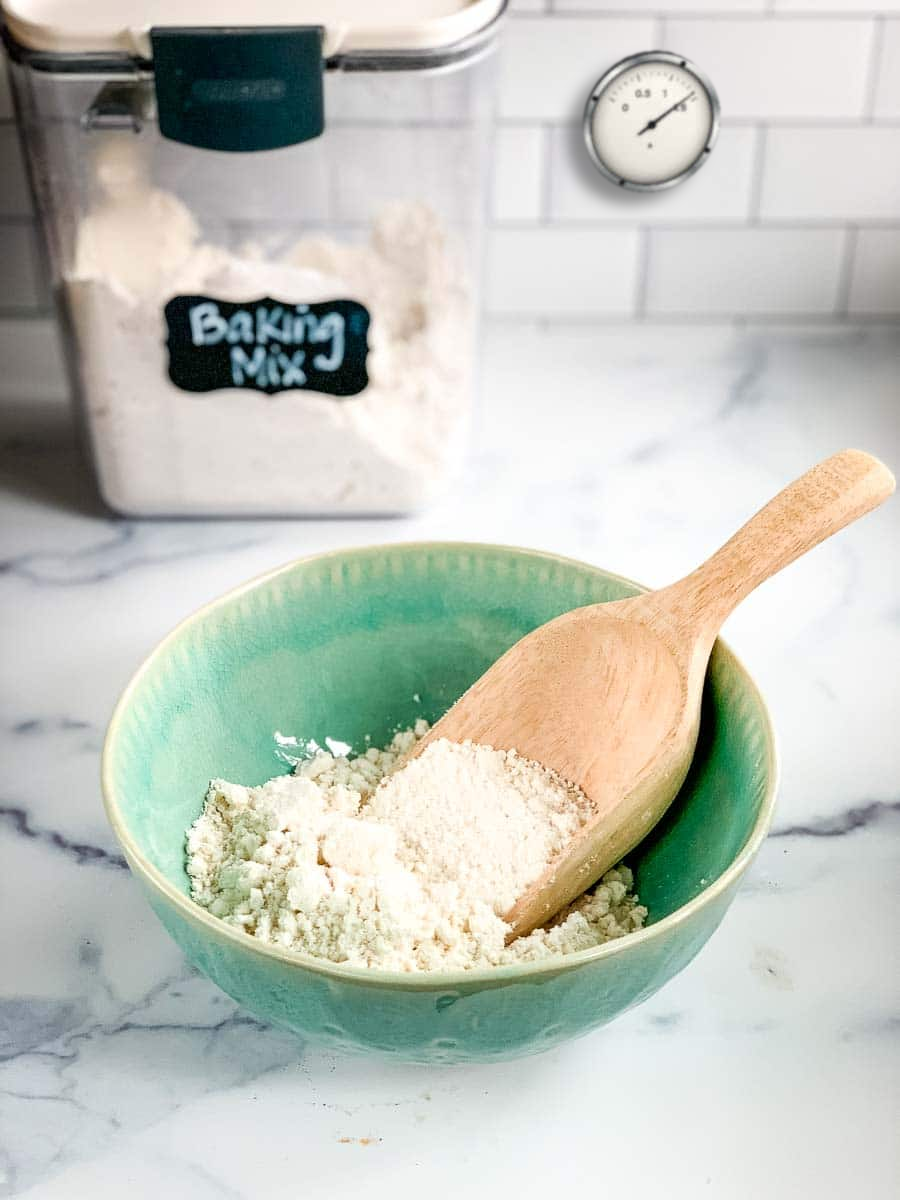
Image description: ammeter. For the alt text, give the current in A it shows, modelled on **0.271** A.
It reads **1.4** A
